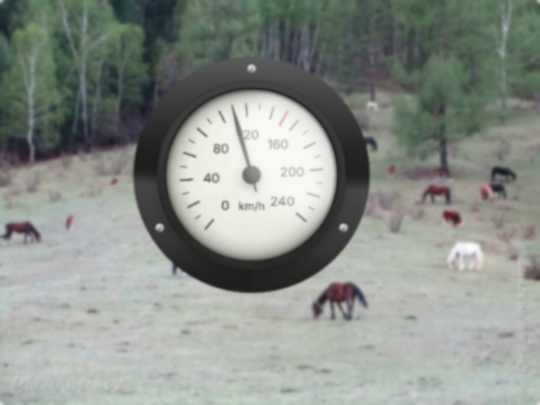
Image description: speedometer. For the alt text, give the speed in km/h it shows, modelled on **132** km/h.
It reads **110** km/h
